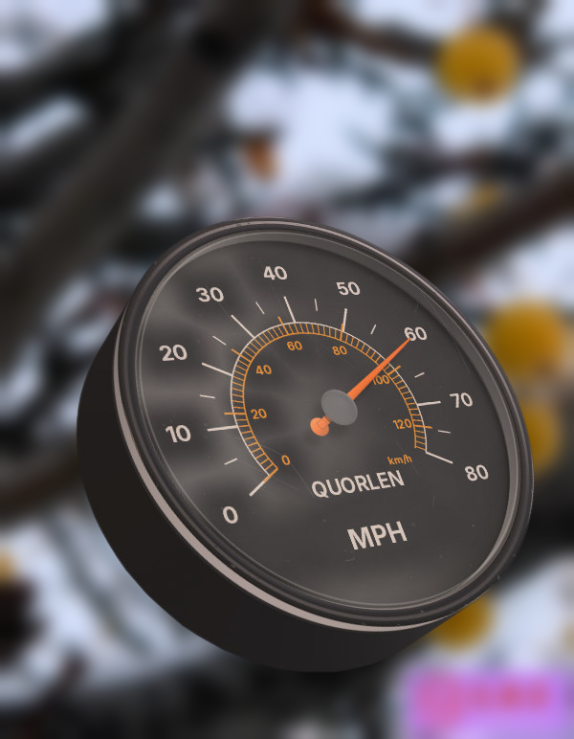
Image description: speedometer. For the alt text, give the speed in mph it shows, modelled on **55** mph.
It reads **60** mph
